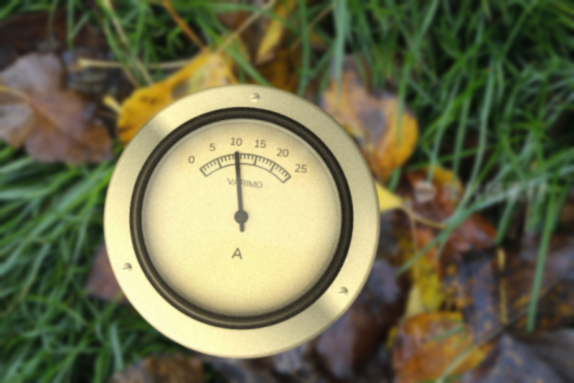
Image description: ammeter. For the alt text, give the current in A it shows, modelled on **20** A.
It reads **10** A
